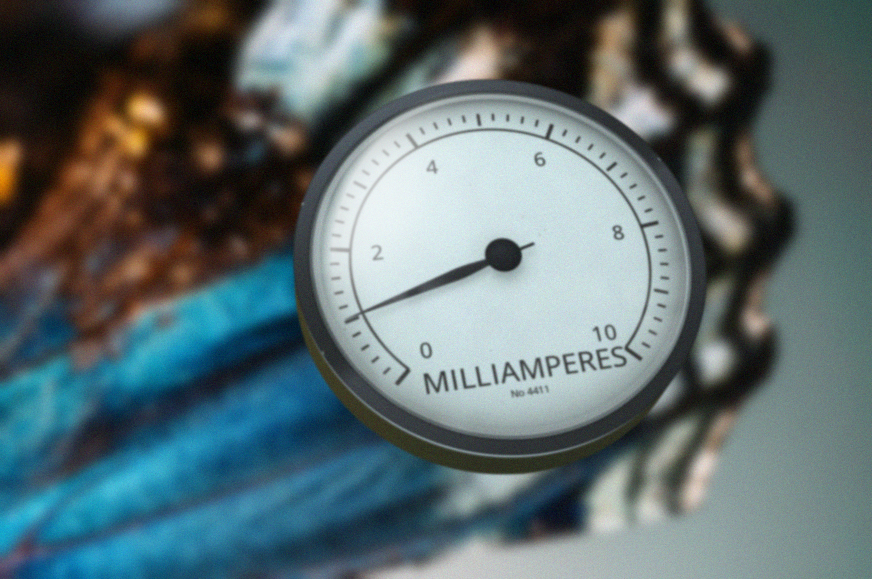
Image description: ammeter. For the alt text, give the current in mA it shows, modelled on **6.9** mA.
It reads **1** mA
